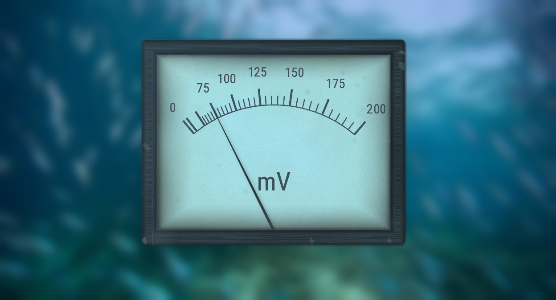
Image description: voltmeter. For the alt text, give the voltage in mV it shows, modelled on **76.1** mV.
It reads **75** mV
